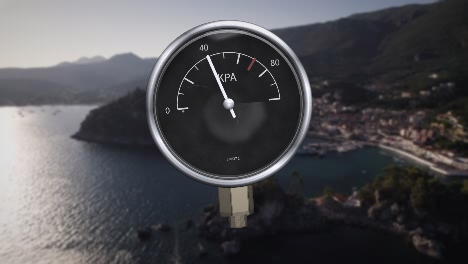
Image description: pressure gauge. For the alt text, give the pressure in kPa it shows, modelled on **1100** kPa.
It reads **40** kPa
